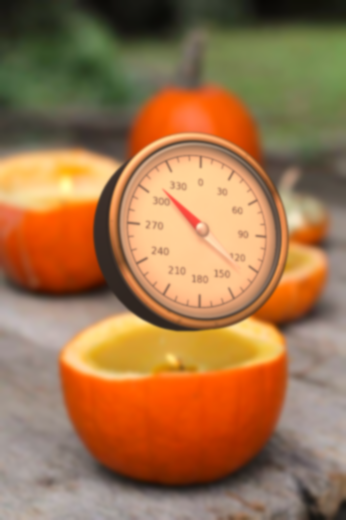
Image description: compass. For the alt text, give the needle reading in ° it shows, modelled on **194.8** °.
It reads **310** °
